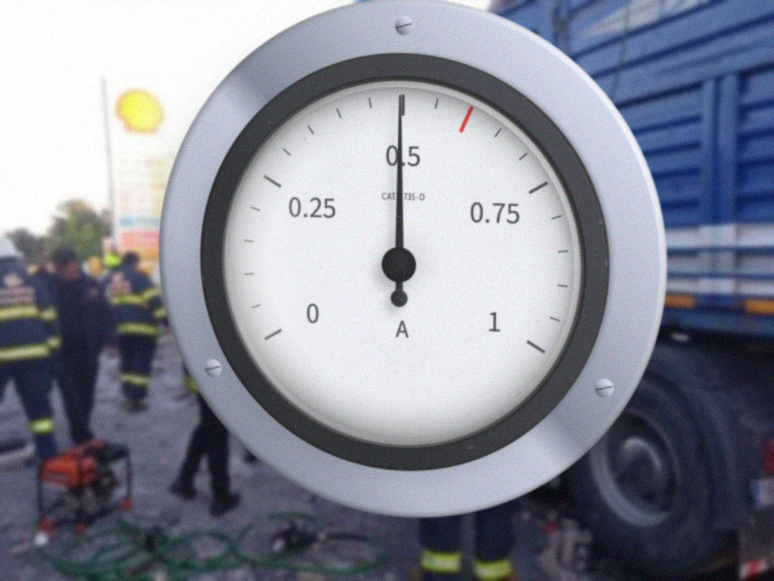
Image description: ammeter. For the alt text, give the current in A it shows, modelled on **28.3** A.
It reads **0.5** A
